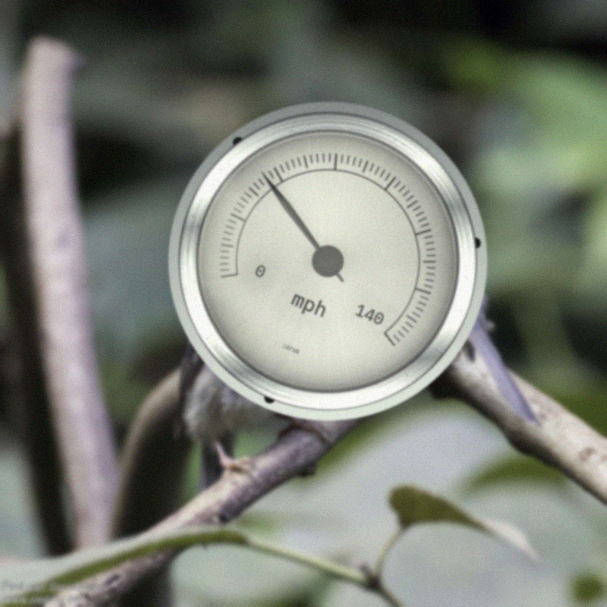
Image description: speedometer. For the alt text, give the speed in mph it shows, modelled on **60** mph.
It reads **36** mph
